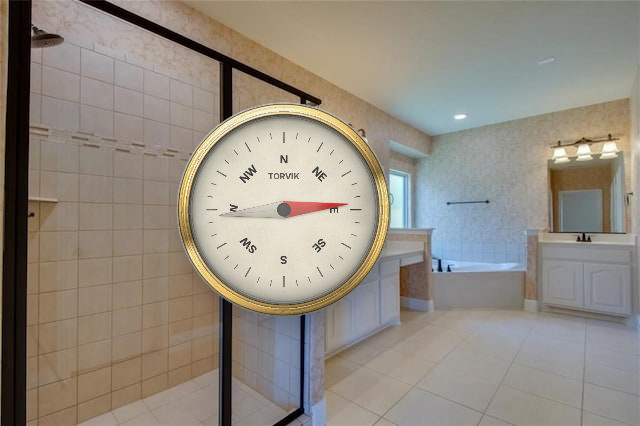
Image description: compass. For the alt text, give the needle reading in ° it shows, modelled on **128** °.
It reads **85** °
